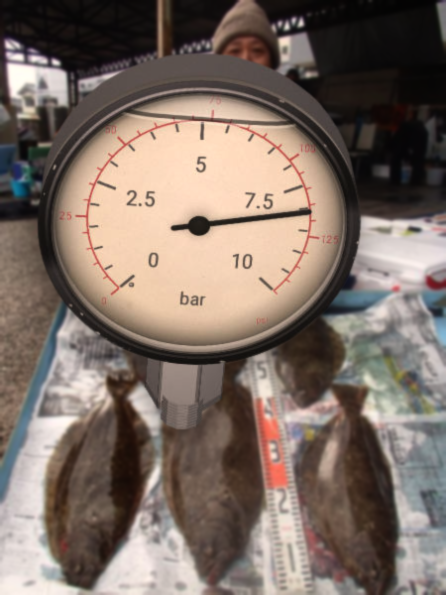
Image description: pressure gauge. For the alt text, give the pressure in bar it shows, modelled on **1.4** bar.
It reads **8** bar
